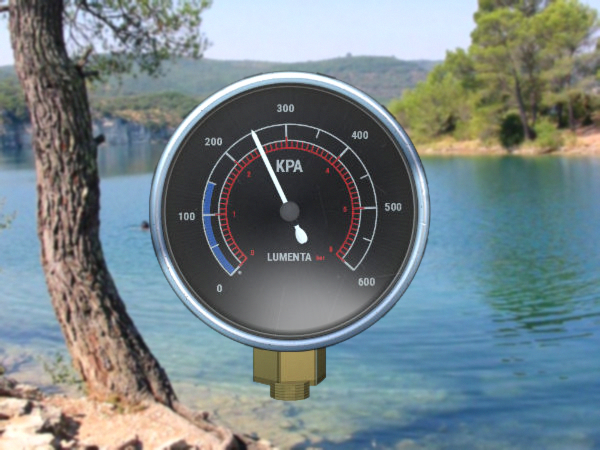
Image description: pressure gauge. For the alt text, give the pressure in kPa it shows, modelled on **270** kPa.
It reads **250** kPa
